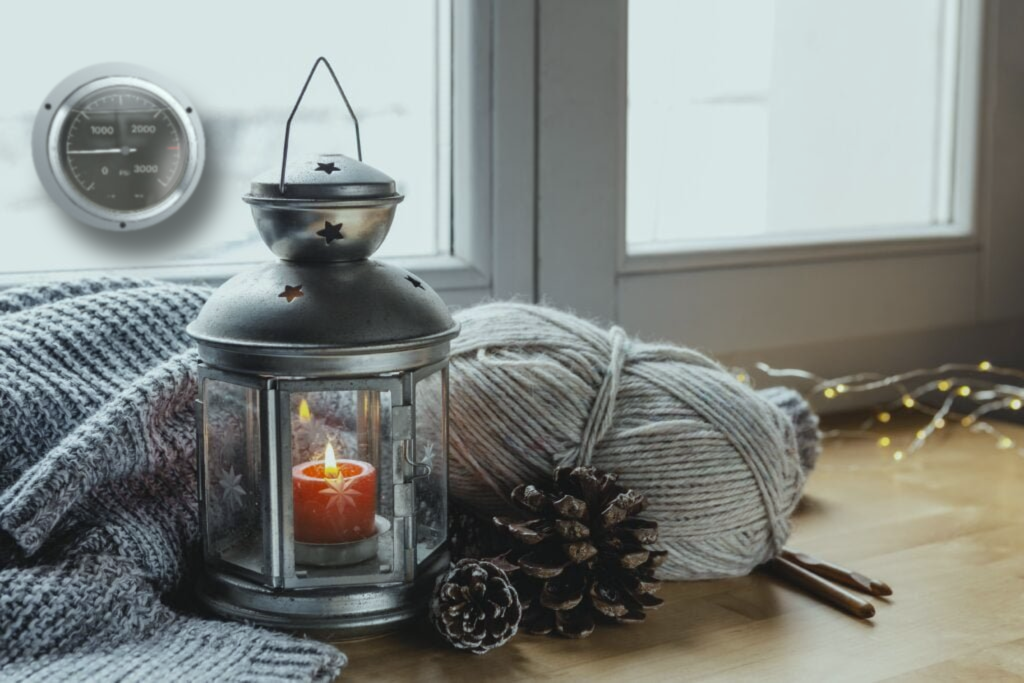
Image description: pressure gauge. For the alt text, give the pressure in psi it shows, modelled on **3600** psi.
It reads **500** psi
